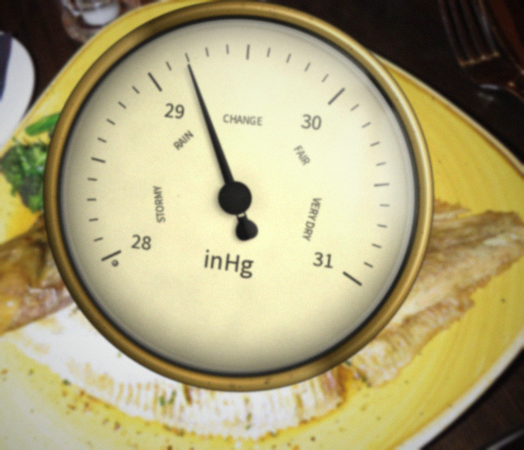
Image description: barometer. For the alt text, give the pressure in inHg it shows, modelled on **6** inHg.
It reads **29.2** inHg
